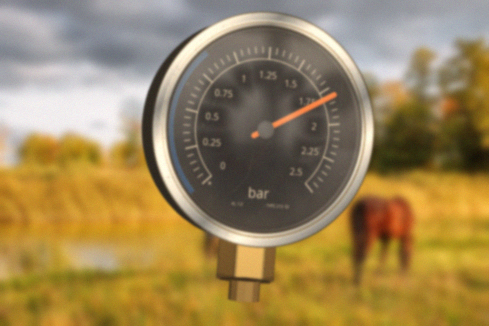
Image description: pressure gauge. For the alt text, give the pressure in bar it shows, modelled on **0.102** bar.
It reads **1.8** bar
